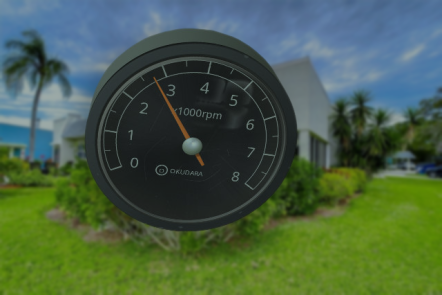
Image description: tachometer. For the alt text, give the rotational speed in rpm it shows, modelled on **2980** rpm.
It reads **2750** rpm
